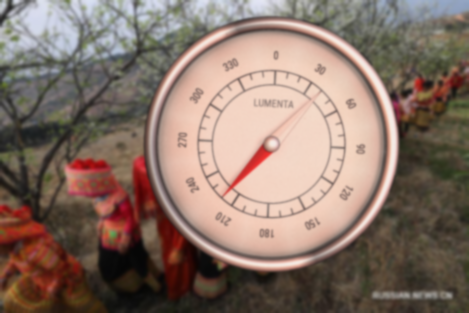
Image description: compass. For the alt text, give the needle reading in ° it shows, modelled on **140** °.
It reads **220** °
